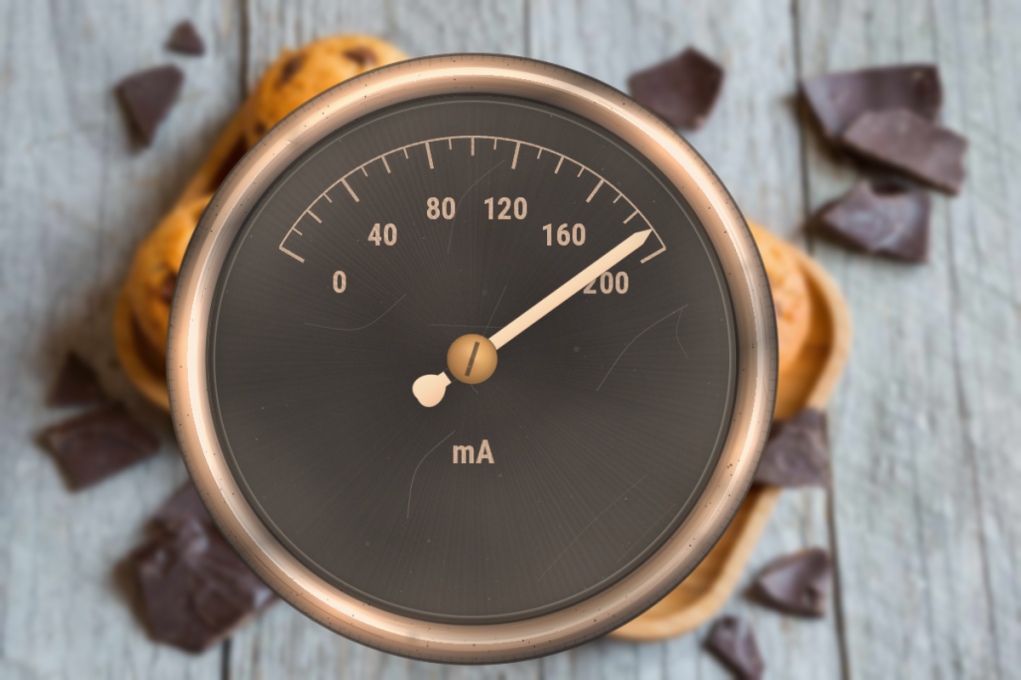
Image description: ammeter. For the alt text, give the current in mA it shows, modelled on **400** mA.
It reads **190** mA
